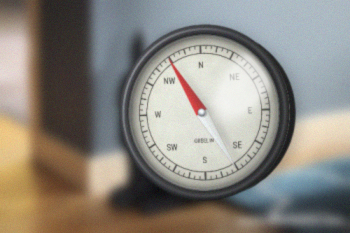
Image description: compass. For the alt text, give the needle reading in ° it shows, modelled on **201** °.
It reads **330** °
